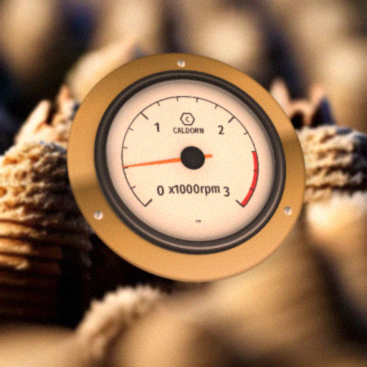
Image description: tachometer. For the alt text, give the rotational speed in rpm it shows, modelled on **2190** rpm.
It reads **400** rpm
